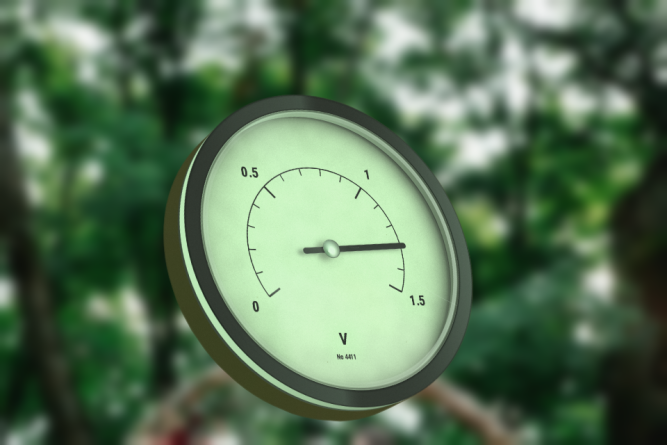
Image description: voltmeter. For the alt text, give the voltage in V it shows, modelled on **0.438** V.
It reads **1.3** V
